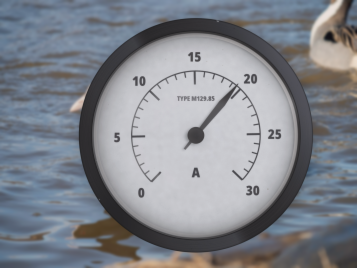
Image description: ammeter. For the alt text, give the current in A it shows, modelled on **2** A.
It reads **19.5** A
